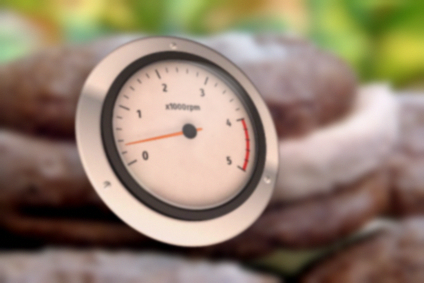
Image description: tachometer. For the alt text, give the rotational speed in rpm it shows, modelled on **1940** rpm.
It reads **300** rpm
